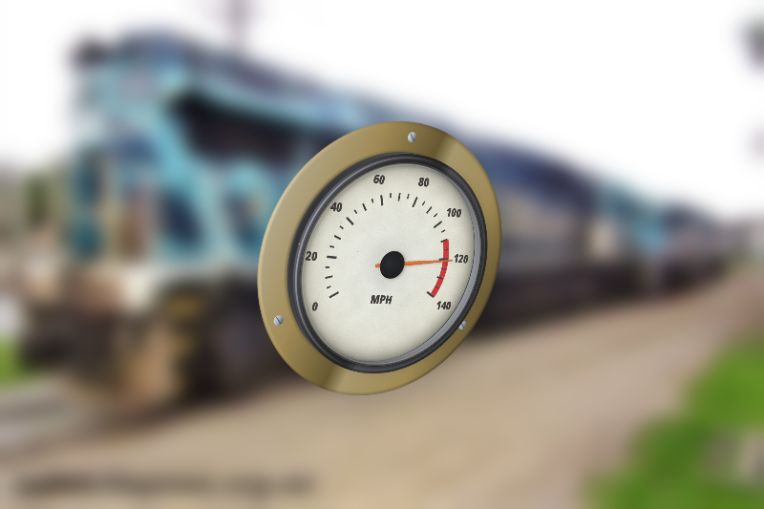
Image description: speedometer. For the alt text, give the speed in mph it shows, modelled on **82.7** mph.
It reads **120** mph
